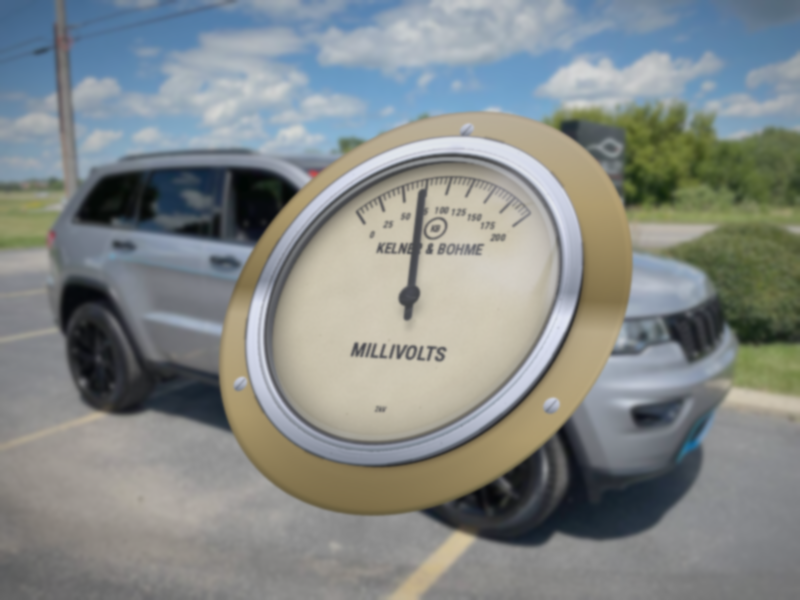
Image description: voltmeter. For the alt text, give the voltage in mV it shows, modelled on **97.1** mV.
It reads **75** mV
